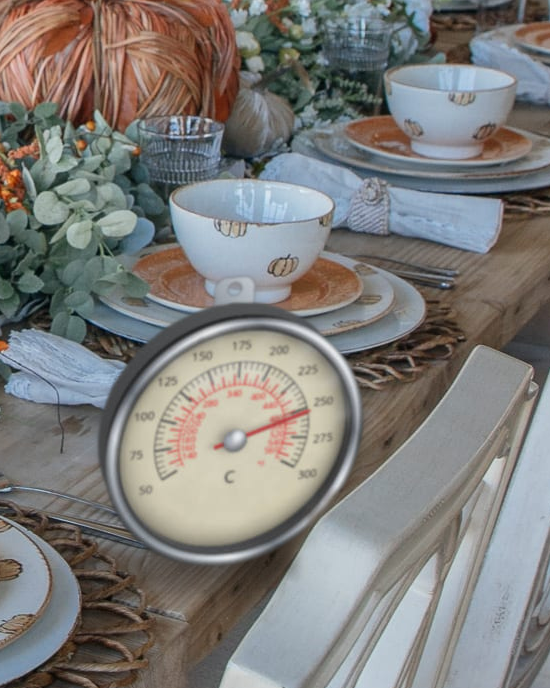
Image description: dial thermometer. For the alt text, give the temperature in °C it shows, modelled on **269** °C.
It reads **250** °C
